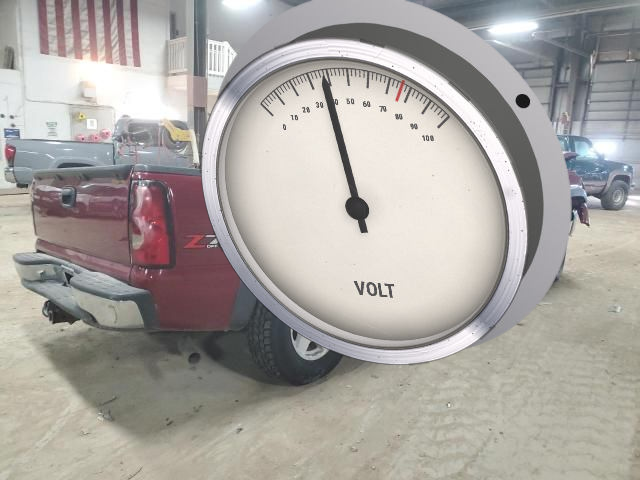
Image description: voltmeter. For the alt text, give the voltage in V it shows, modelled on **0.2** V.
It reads **40** V
